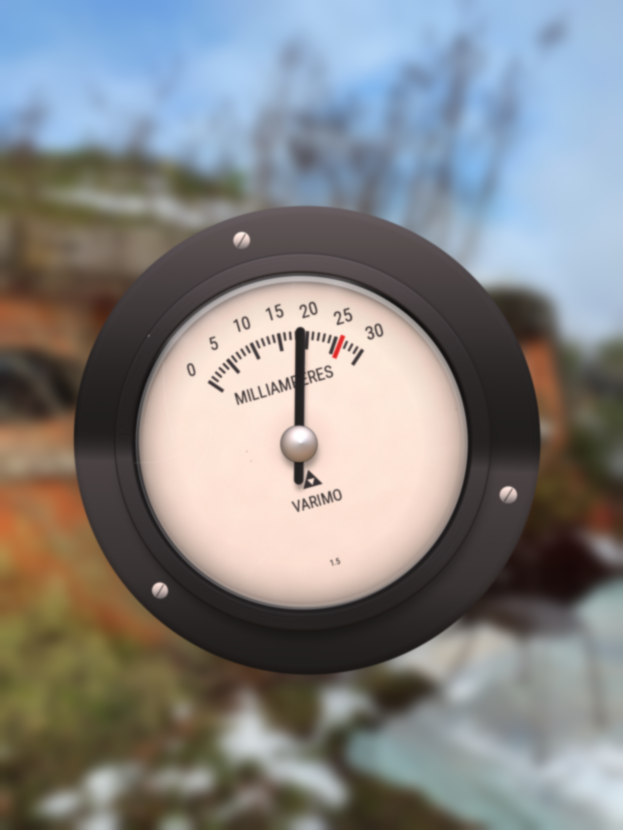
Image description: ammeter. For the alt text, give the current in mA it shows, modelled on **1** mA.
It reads **19** mA
